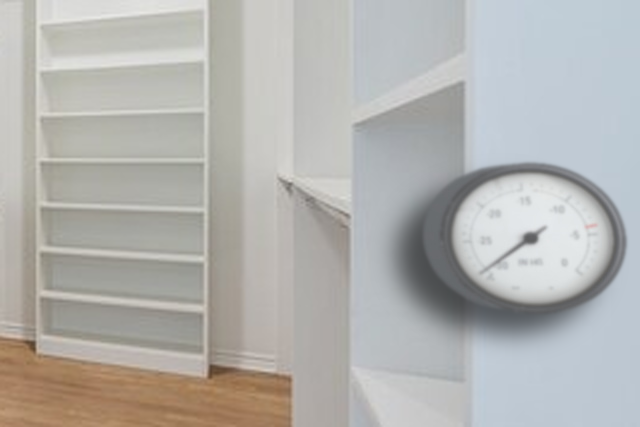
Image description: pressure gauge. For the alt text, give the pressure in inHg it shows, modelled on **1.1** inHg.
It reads **-29** inHg
